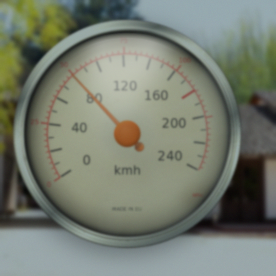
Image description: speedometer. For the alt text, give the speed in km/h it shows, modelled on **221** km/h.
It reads **80** km/h
